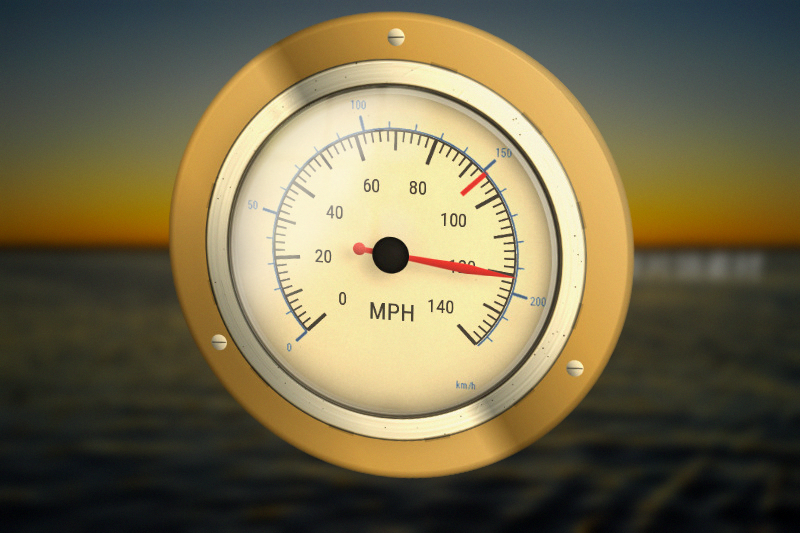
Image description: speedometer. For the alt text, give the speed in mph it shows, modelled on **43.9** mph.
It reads **120** mph
